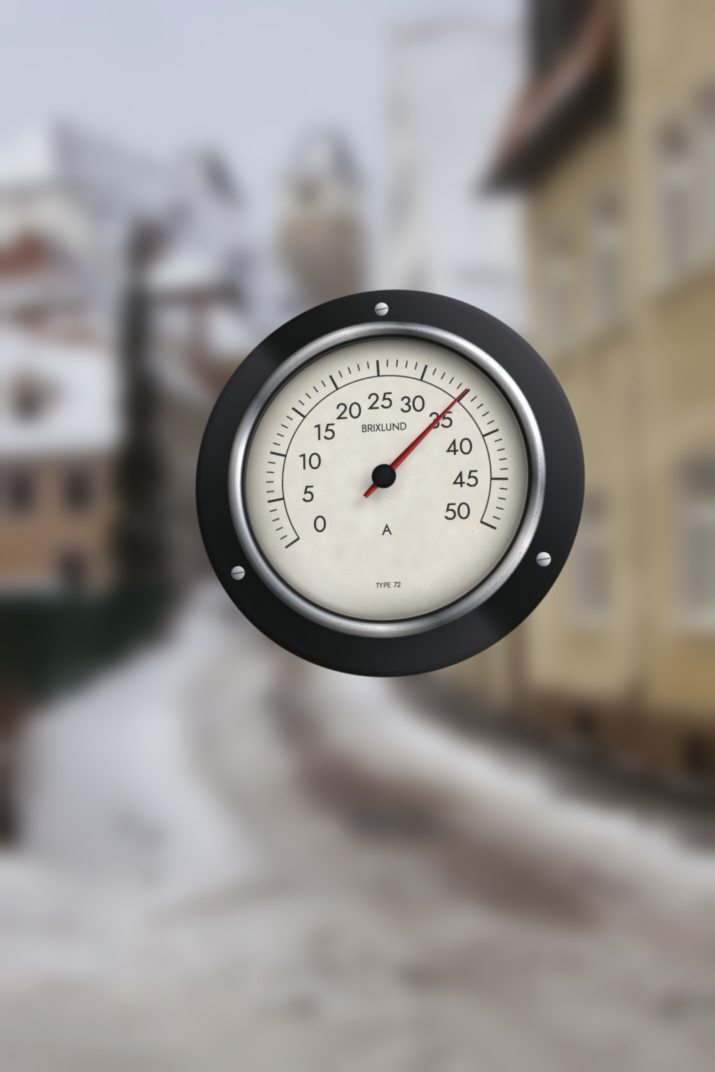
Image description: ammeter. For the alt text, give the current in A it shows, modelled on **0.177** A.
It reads **35** A
